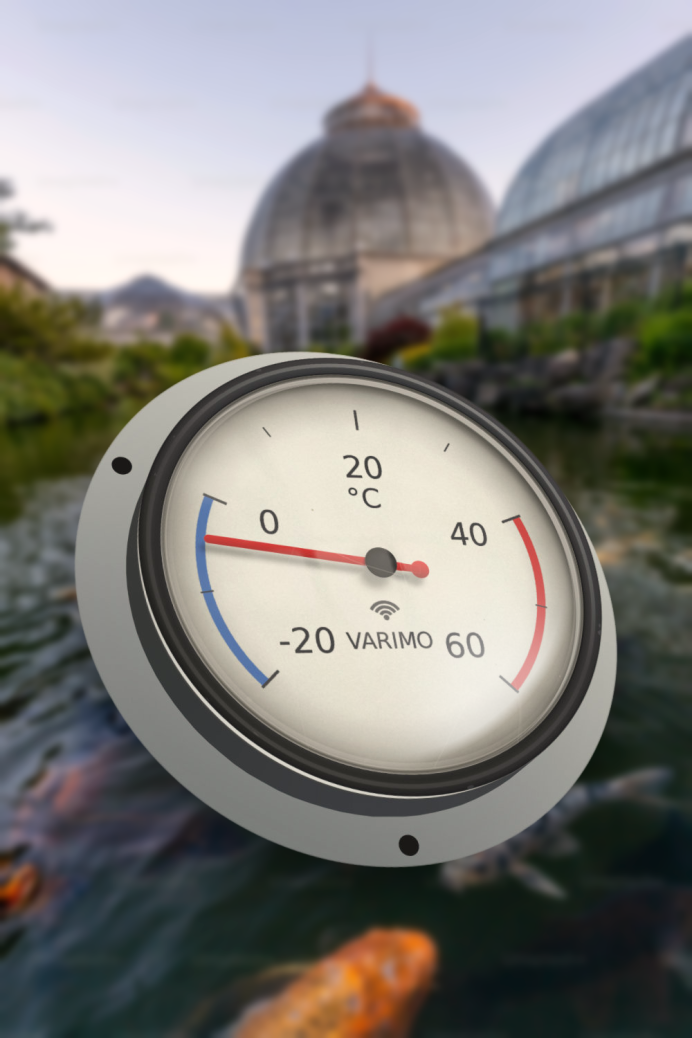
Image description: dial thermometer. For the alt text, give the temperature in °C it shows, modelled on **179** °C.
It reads **-5** °C
